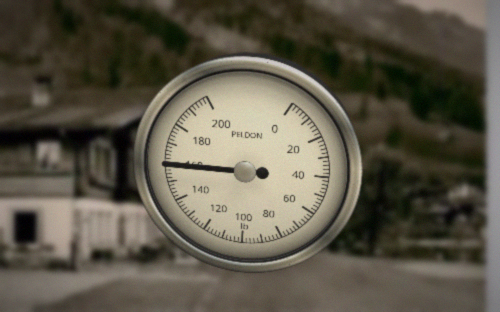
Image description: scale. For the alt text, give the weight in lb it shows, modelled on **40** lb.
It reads **160** lb
